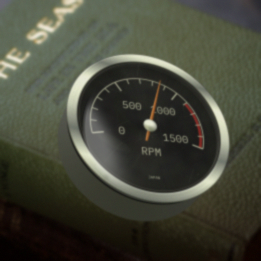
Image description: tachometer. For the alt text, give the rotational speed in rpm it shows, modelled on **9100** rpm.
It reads **850** rpm
